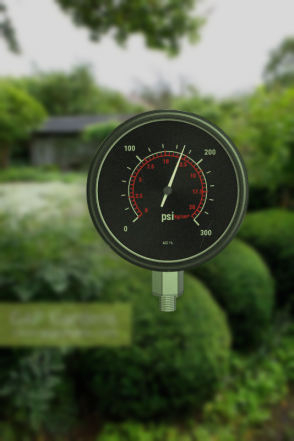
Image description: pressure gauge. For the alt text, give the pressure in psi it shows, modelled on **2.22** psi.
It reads **170** psi
